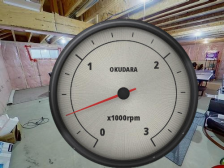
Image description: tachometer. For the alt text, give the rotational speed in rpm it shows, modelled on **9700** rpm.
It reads **400** rpm
